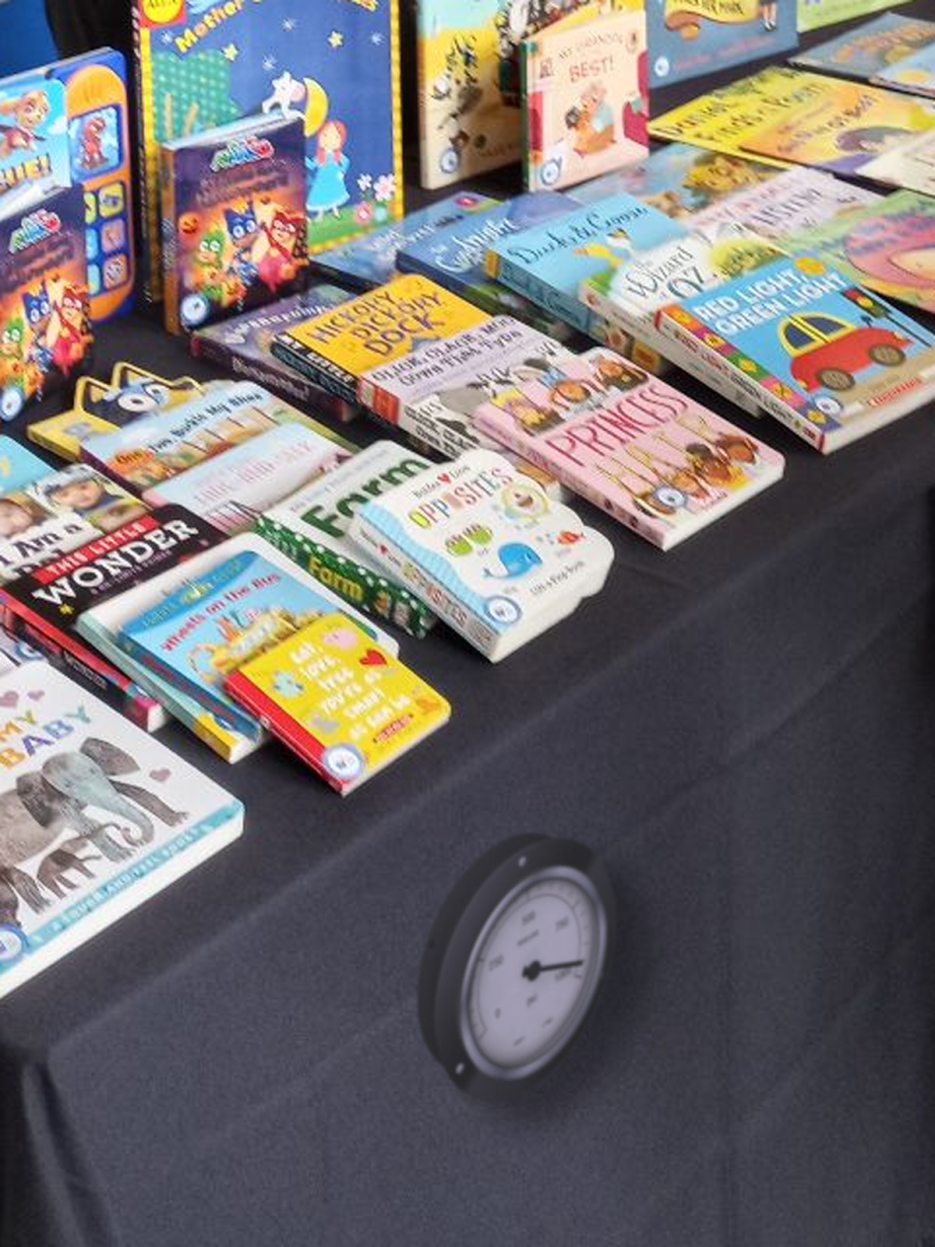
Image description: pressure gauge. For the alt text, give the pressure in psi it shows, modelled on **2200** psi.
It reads **950** psi
